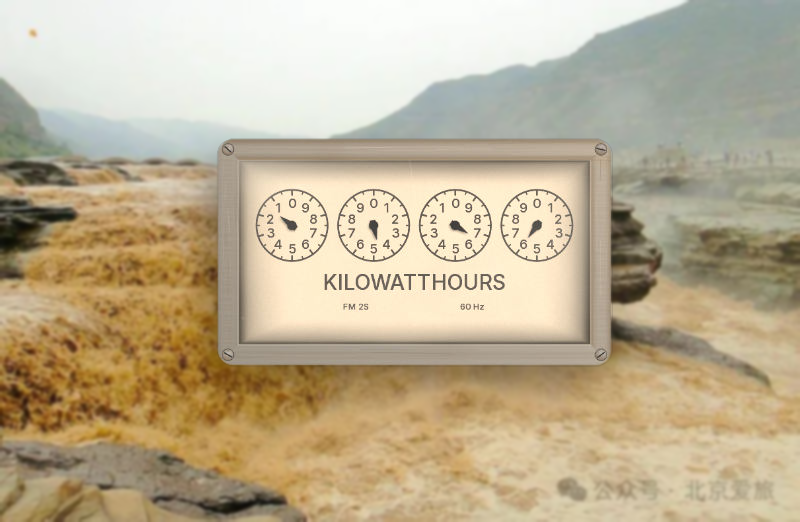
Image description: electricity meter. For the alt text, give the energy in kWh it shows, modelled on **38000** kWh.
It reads **1466** kWh
